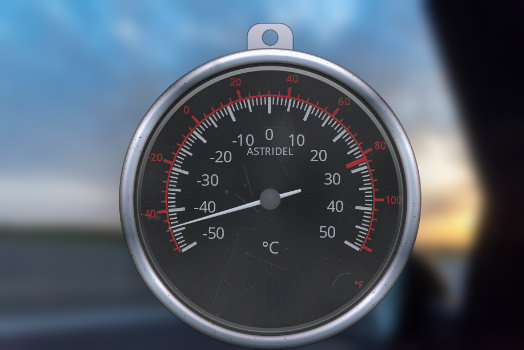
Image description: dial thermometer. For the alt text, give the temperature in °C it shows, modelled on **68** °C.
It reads **-44** °C
